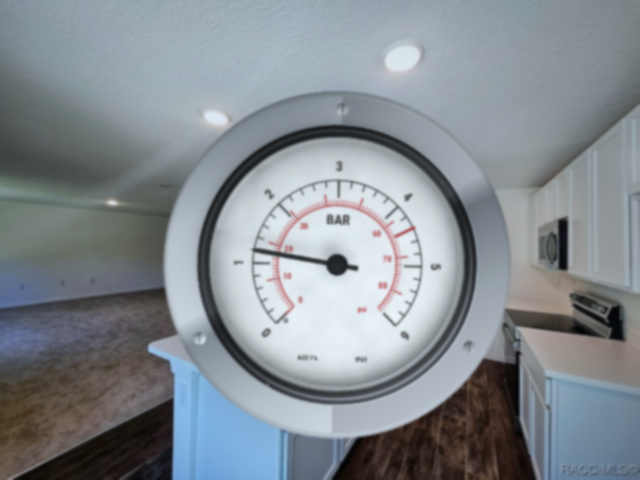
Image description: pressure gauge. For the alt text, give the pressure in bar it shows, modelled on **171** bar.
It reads **1.2** bar
